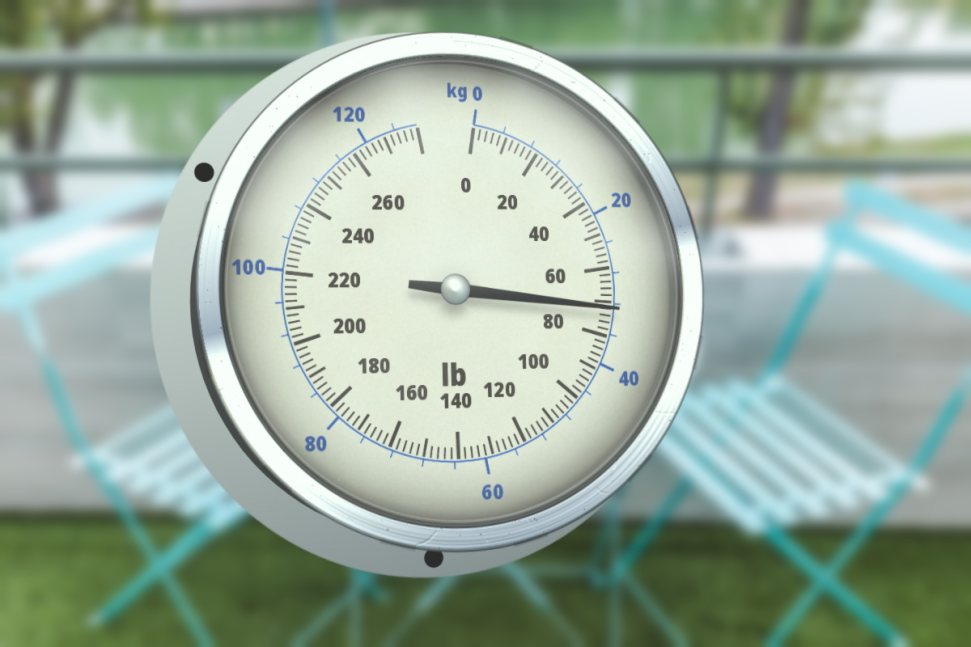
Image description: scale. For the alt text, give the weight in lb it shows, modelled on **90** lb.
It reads **72** lb
